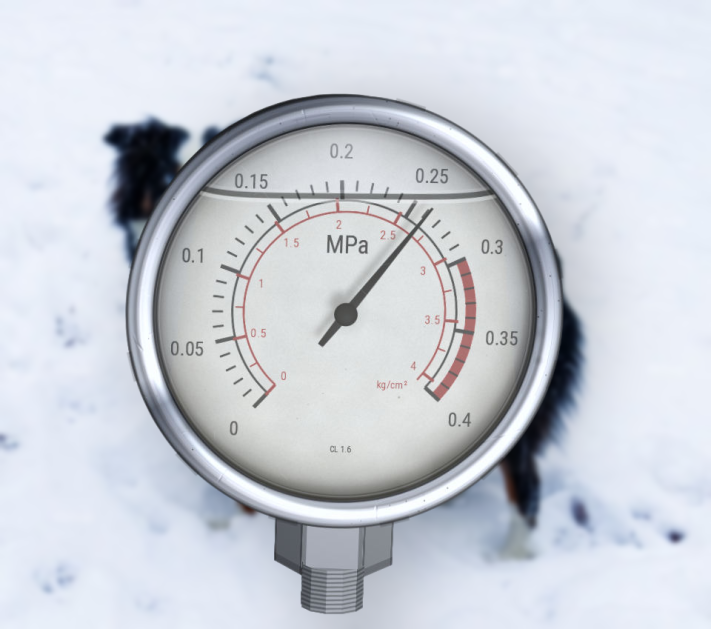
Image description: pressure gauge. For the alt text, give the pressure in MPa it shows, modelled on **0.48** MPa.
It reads **0.26** MPa
